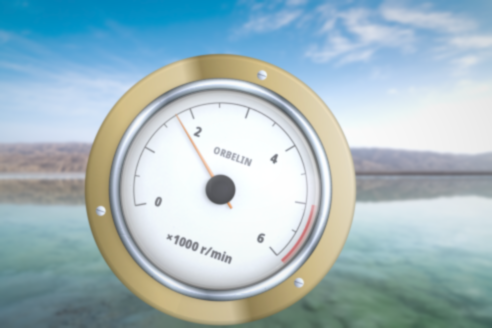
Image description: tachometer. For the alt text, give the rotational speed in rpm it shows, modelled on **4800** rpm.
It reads **1750** rpm
